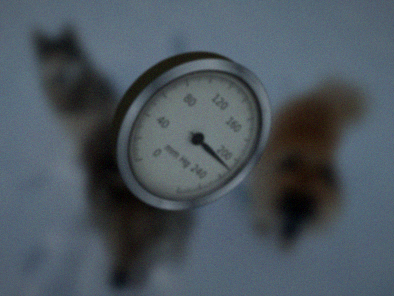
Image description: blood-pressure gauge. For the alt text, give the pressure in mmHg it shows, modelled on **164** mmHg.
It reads **210** mmHg
